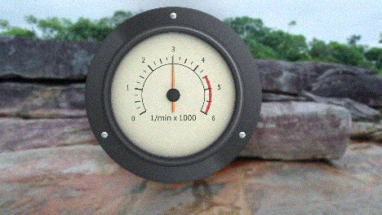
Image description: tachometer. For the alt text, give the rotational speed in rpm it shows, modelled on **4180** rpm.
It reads **3000** rpm
